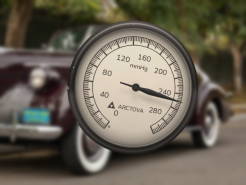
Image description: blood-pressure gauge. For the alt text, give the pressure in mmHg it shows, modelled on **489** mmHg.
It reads **250** mmHg
